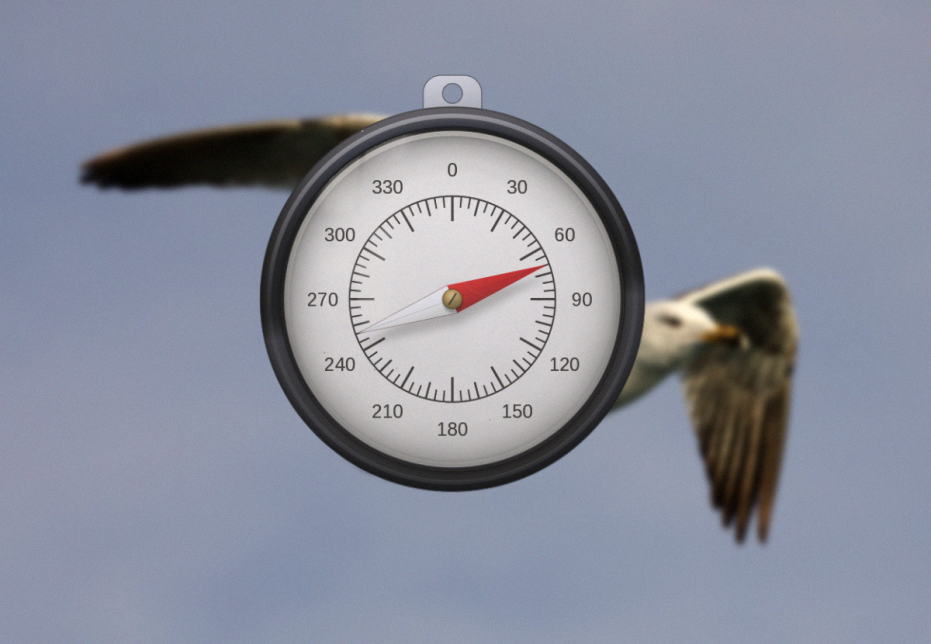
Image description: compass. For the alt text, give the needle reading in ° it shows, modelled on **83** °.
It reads **70** °
